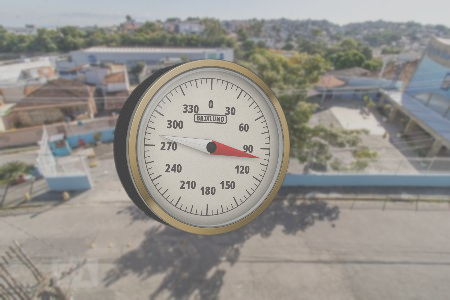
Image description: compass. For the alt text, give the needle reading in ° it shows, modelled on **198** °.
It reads **100** °
